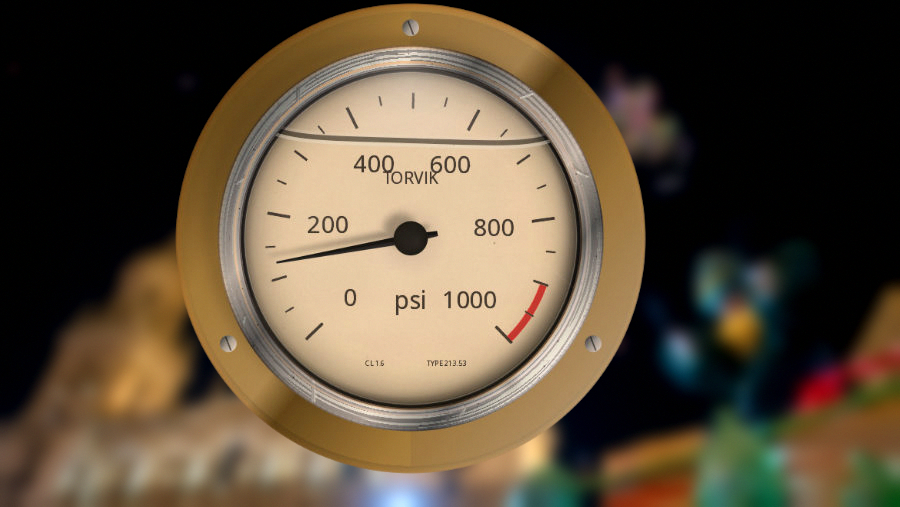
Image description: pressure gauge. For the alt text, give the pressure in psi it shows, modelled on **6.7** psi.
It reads **125** psi
